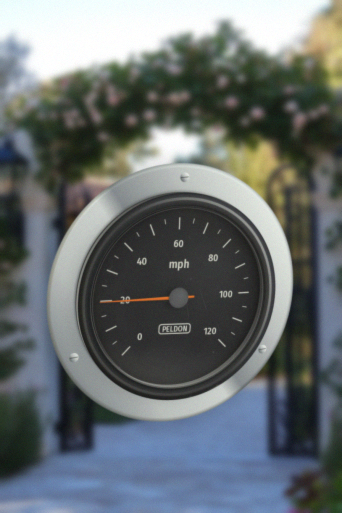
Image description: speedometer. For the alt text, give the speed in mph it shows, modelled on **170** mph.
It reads **20** mph
